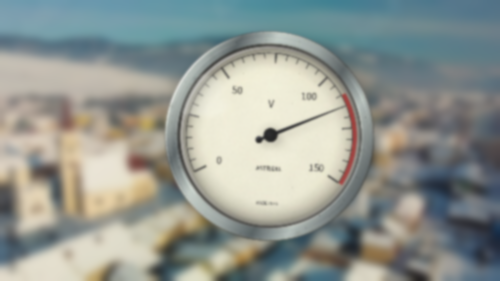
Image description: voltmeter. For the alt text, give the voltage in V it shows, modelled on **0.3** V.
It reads **115** V
